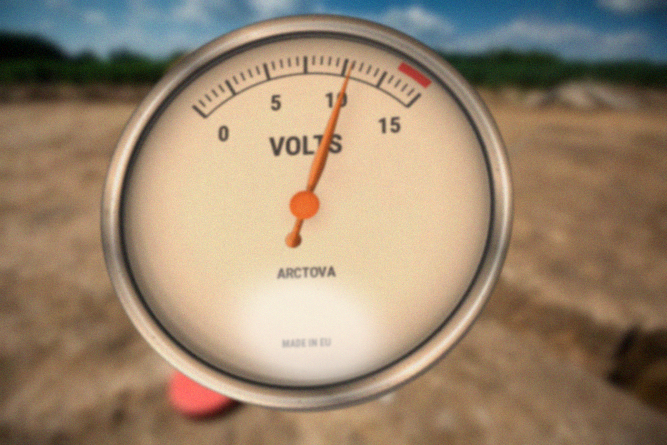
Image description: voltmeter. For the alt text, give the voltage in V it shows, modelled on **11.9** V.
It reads **10.5** V
